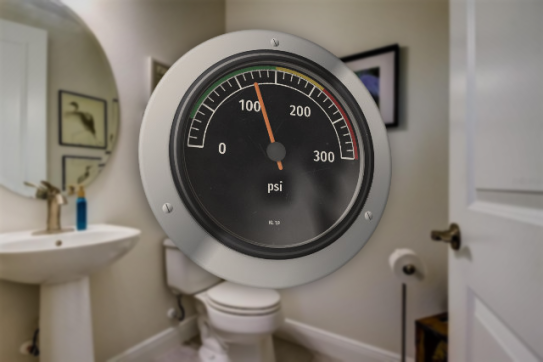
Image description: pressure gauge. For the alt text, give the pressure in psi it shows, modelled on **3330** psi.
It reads **120** psi
